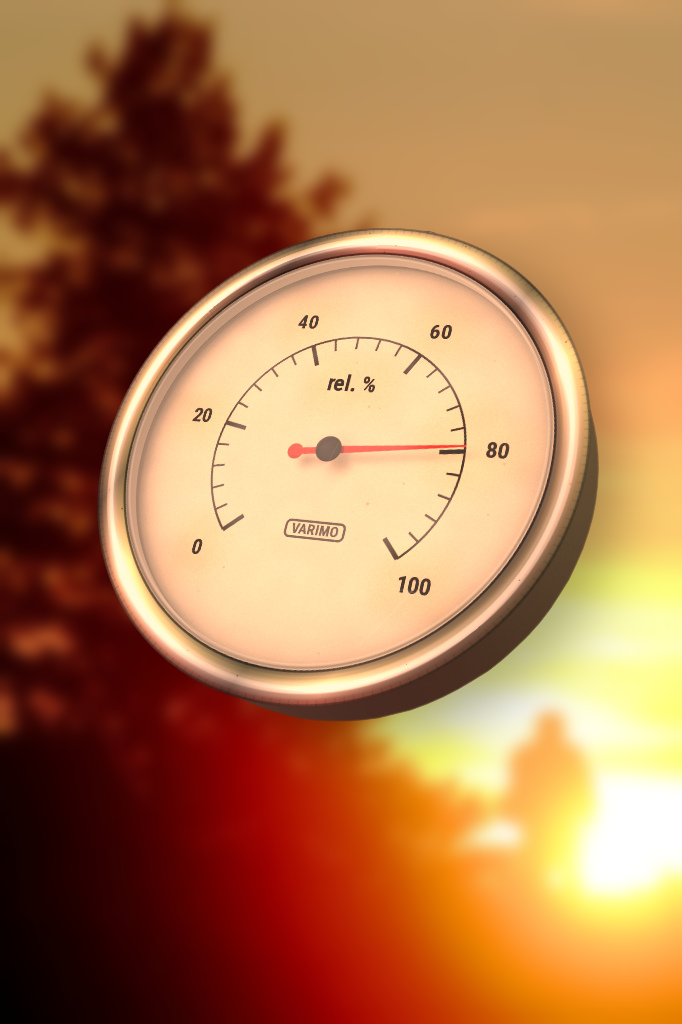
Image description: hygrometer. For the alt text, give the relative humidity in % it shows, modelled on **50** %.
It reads **80** %
